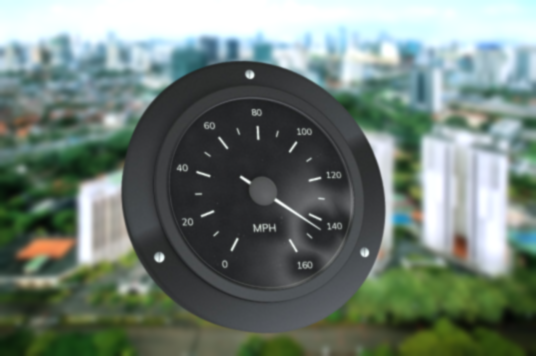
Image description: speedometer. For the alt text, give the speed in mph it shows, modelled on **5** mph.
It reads **145** mph
